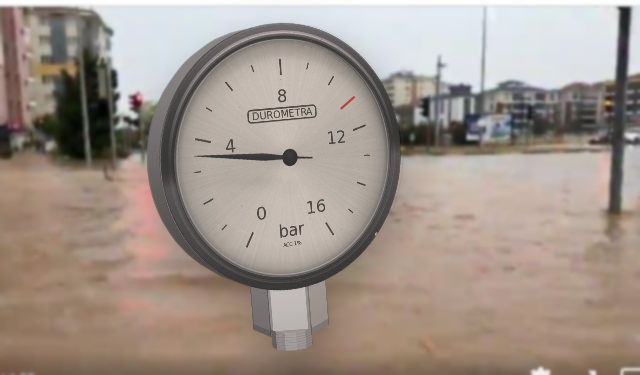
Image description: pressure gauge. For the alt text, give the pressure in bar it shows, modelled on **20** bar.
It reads **3.5** bar
